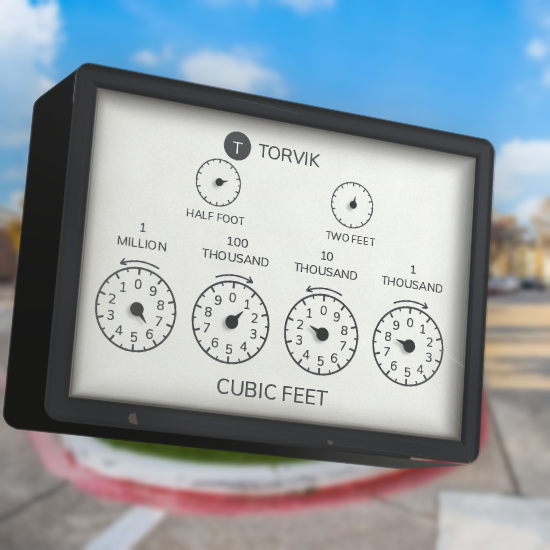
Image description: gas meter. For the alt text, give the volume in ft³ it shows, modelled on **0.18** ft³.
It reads **611800** ft³
